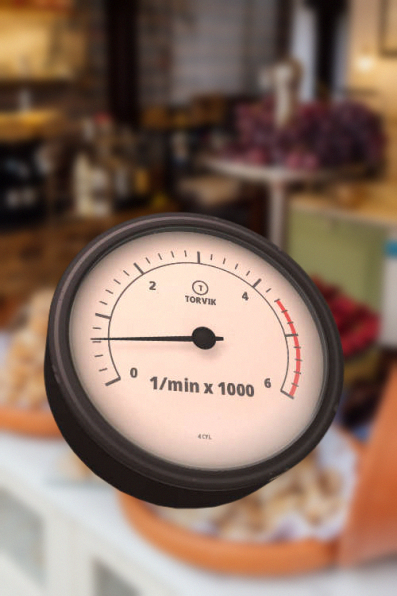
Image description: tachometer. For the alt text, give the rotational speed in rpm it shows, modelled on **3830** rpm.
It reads **600** rpm
